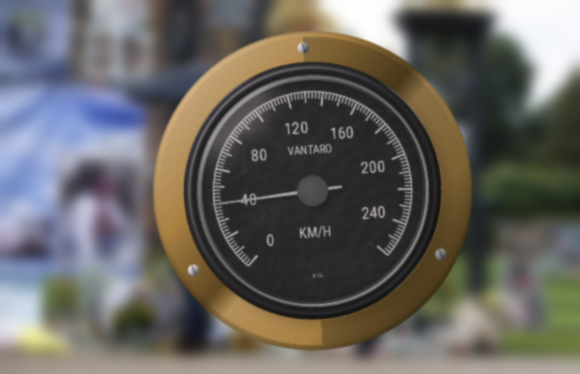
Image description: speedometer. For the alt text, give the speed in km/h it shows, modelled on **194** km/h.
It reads **40** km/h
